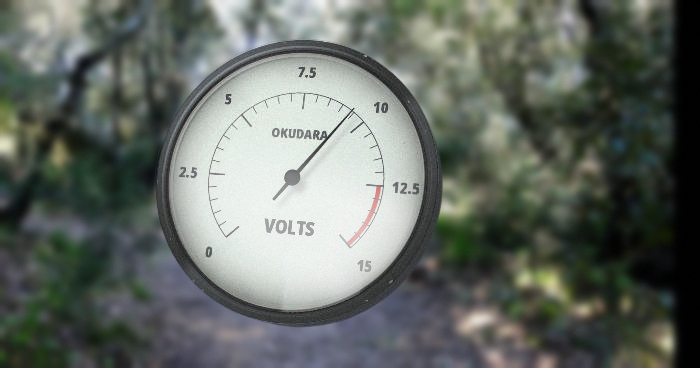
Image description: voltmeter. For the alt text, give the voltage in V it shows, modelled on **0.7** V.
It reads **9.5** V
